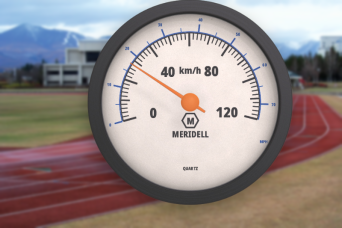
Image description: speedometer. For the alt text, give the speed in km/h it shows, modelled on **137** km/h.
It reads **28** km/h
